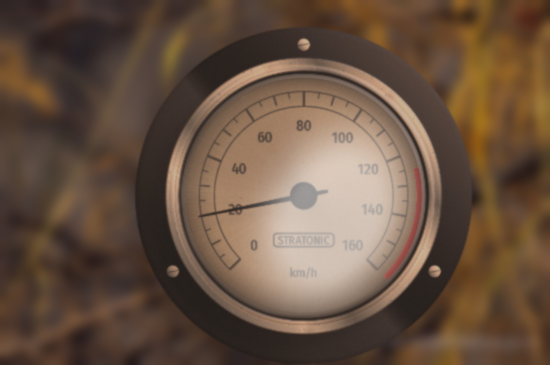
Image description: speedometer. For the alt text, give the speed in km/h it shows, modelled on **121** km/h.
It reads **20** km/h
